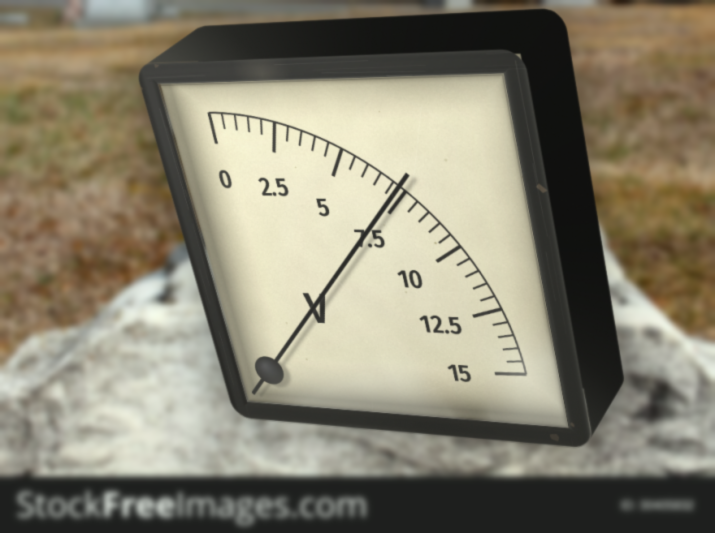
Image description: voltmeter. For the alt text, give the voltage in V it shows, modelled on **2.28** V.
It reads **7.25** V
